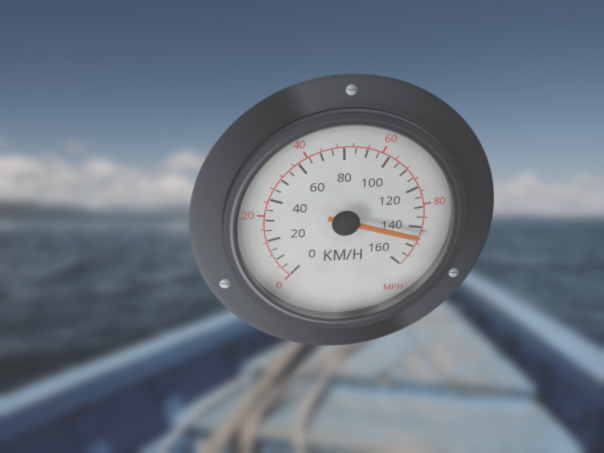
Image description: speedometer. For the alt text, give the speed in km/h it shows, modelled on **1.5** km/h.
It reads **145** km/h
